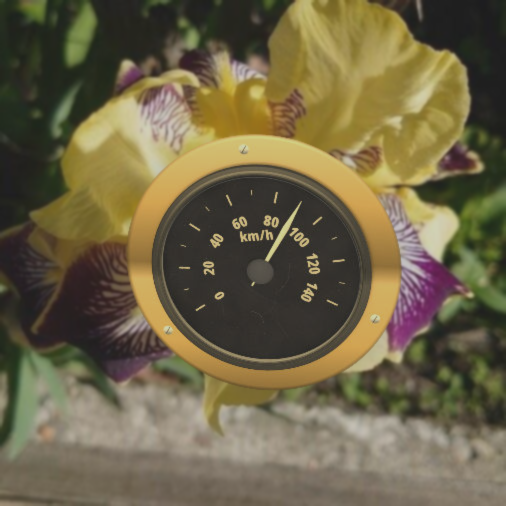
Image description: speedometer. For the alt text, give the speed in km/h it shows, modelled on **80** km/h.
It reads **90** km/h
